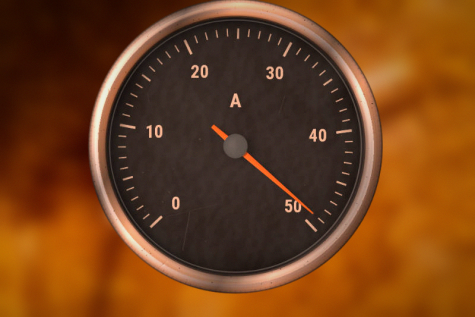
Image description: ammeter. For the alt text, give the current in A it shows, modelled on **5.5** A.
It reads **49** A
